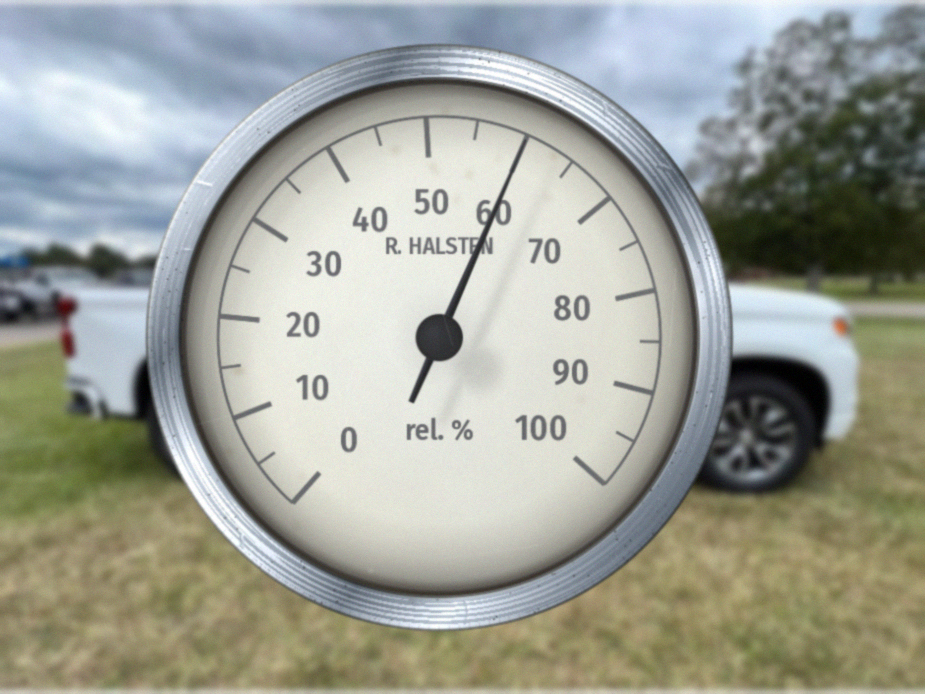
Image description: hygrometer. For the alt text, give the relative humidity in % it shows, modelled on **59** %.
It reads **60** %
